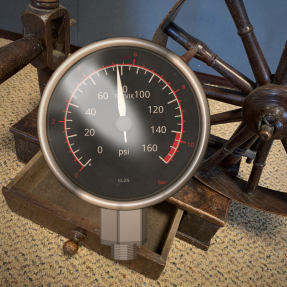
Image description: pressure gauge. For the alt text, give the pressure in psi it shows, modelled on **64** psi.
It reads **77.5** psi
